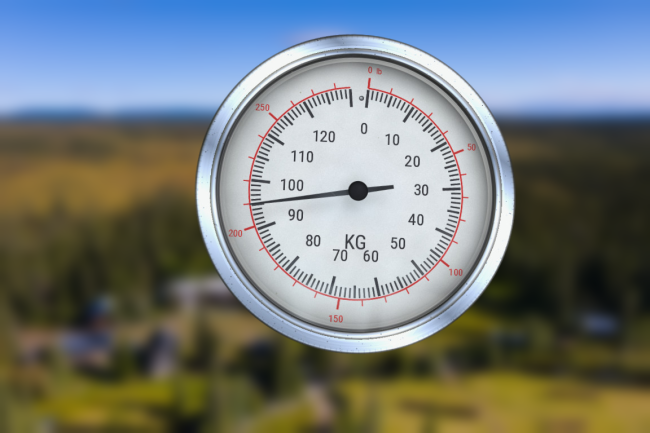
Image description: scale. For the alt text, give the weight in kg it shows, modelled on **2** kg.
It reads **95** kg
